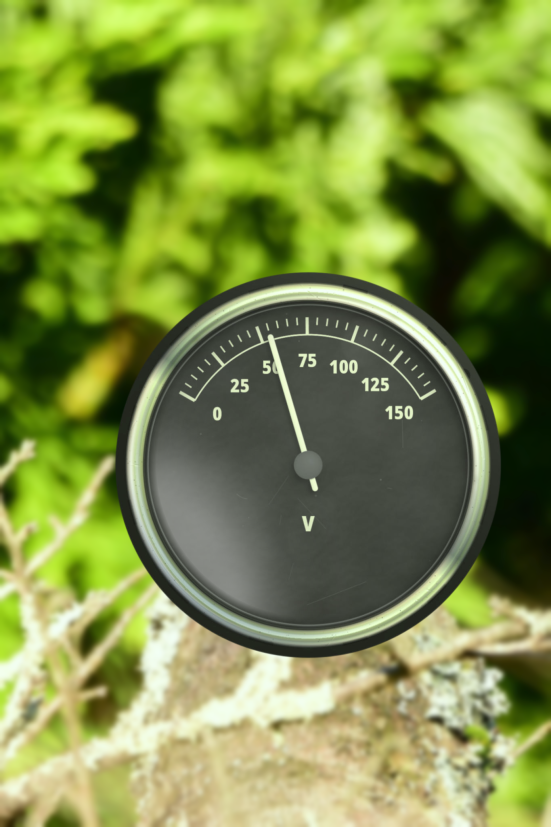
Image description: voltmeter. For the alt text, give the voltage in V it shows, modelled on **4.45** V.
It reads **55** V
